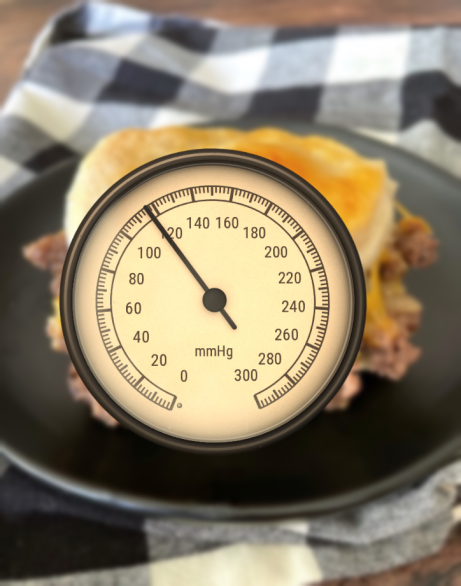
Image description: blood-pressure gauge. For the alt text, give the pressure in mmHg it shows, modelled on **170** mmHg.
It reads **116** mmHg
